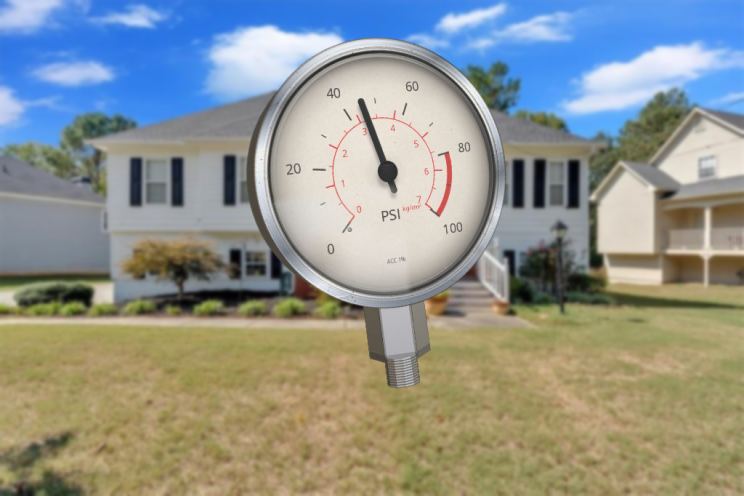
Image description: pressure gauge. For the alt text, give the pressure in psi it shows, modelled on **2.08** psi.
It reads **45** psi
